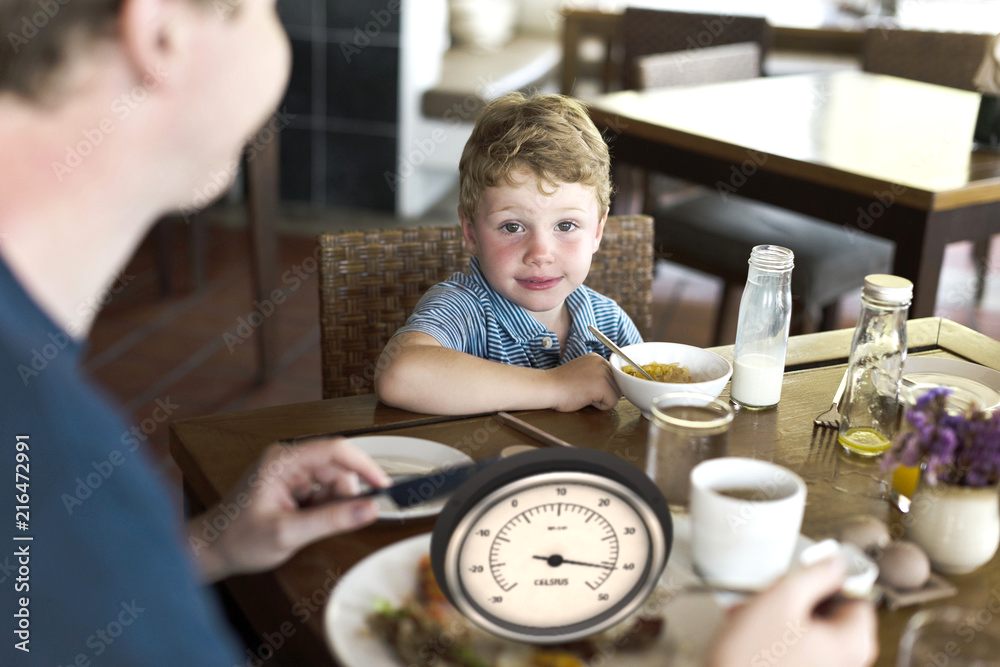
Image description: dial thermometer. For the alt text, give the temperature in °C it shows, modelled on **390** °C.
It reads **40** °C
